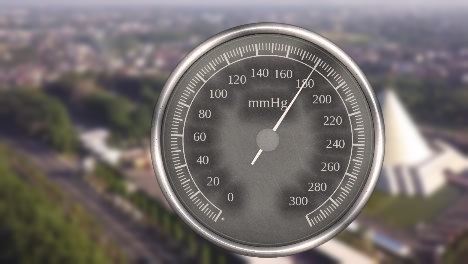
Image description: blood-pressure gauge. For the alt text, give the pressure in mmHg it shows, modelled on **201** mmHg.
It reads **180** mmHg
